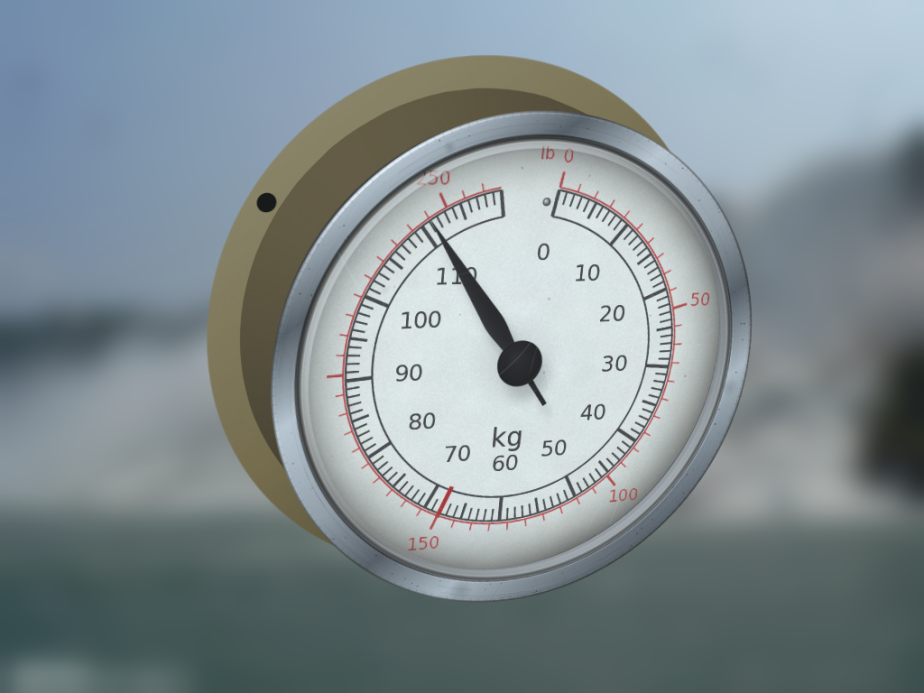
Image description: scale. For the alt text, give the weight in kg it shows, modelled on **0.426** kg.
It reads **111** kg
